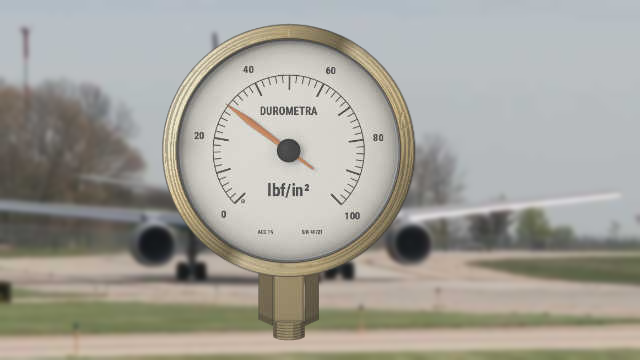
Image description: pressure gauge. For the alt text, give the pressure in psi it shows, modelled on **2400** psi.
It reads **30** psi
